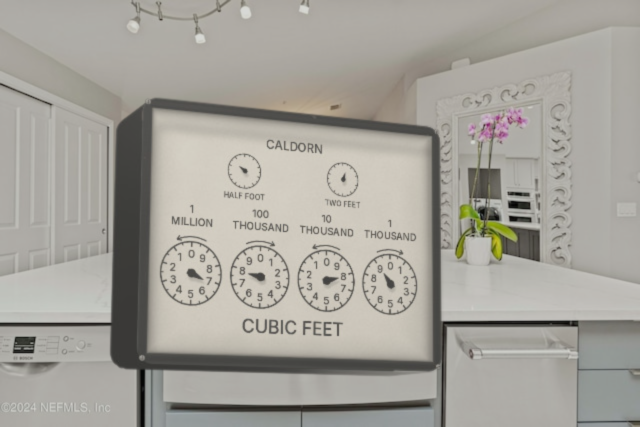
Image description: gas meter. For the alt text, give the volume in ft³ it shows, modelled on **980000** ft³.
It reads **677900** ft³
